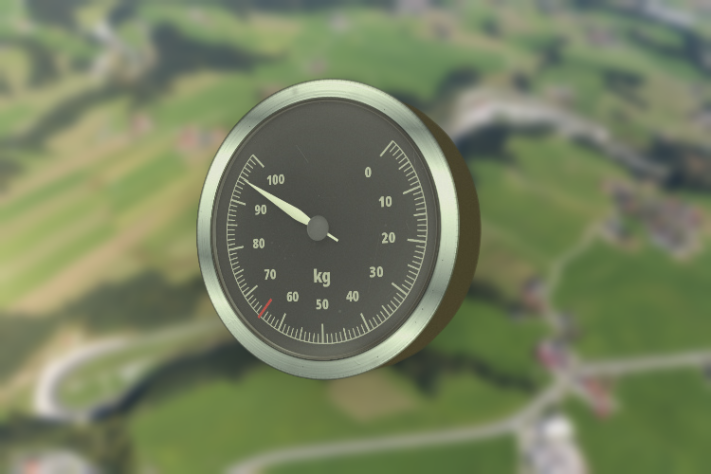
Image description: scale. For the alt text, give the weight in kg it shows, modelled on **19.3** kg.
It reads **95** kg
